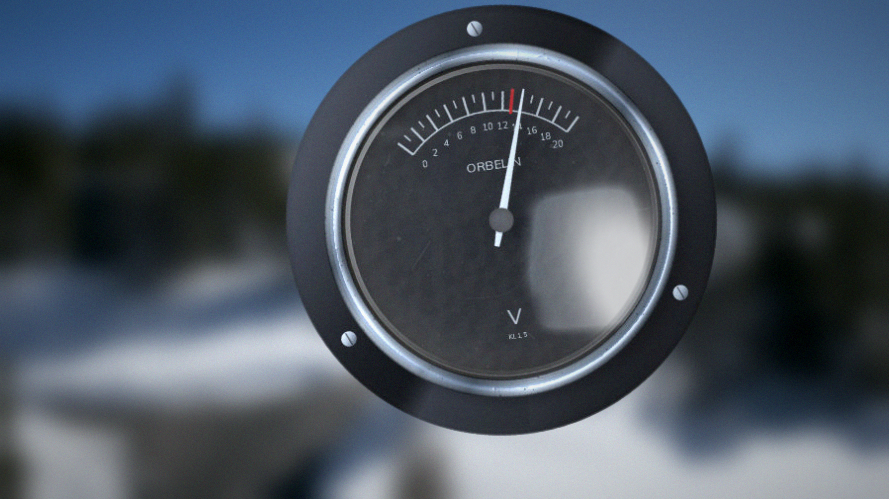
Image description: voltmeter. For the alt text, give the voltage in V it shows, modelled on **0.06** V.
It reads **14** V
